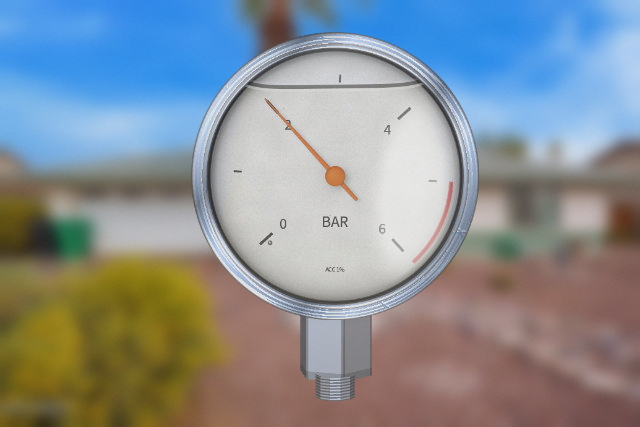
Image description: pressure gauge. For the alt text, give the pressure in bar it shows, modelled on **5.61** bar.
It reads **2** bar
